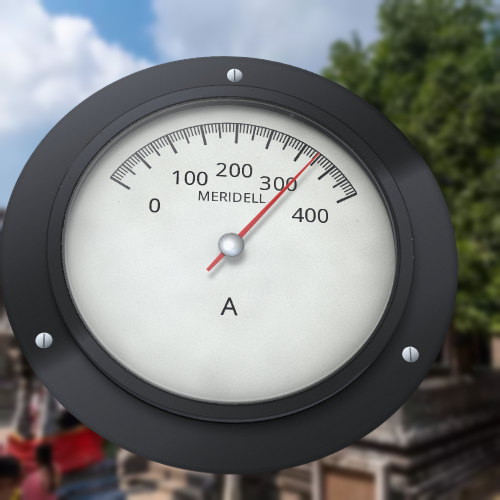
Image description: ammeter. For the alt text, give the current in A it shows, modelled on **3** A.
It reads **325** A
